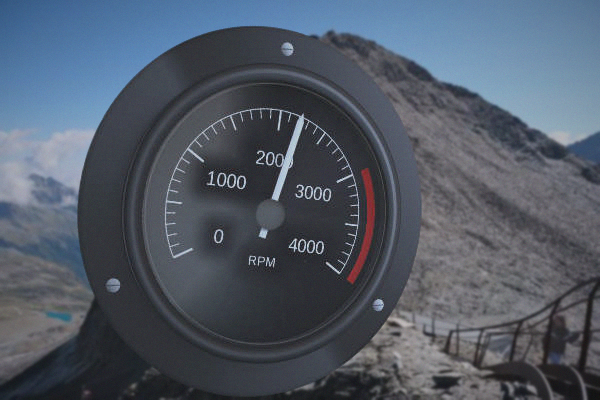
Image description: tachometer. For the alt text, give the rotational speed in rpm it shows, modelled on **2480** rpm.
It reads **2200** rpm
